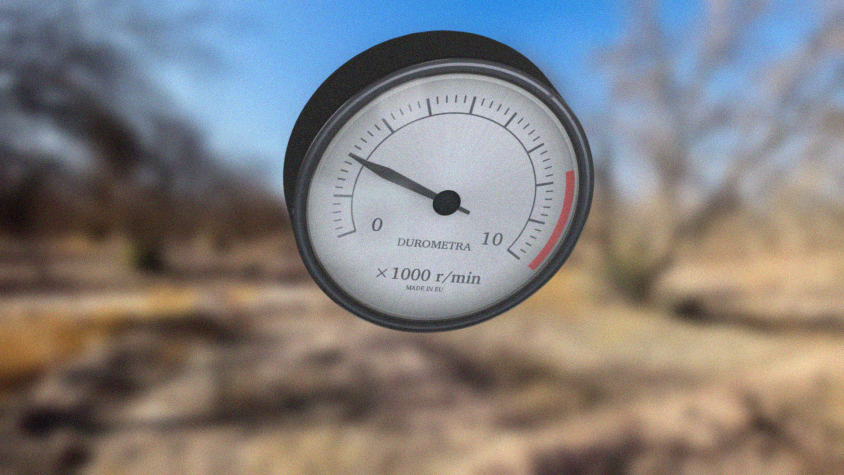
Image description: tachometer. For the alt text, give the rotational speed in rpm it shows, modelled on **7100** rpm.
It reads **2000** rpm
